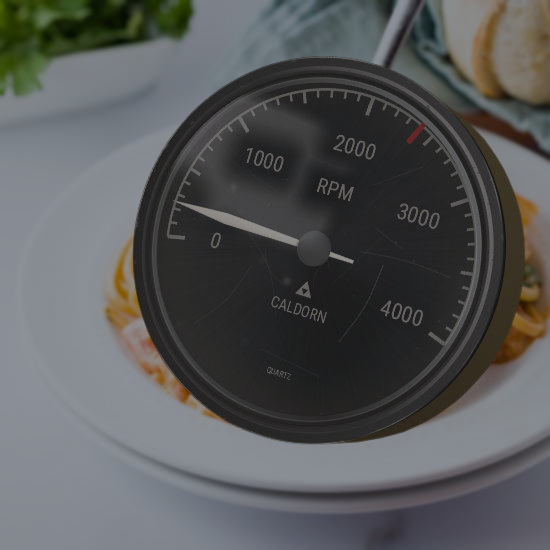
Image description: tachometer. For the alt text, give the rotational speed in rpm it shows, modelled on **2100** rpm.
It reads **250** rpm
